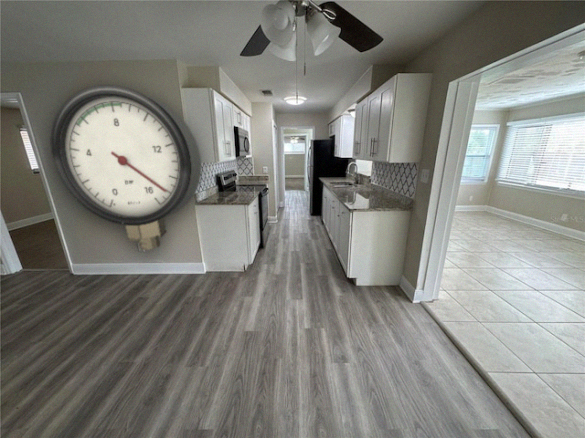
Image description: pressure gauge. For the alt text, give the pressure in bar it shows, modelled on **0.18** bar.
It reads **15** bar
